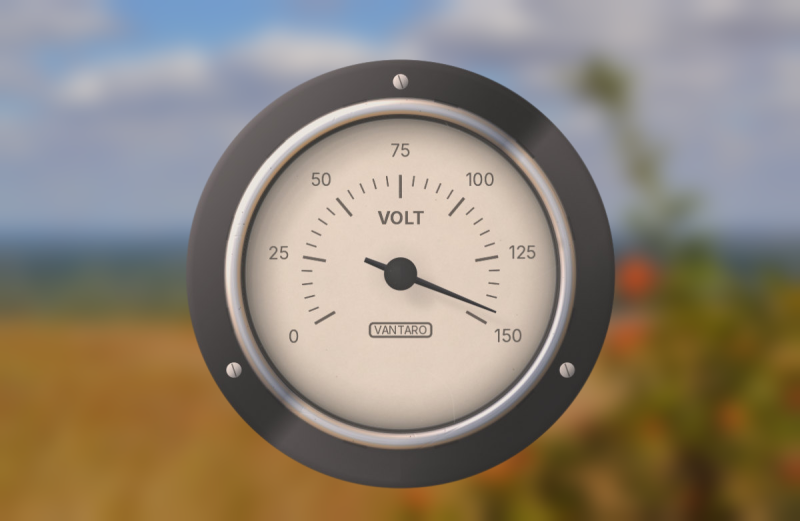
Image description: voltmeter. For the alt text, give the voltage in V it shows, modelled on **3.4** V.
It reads **145** V
